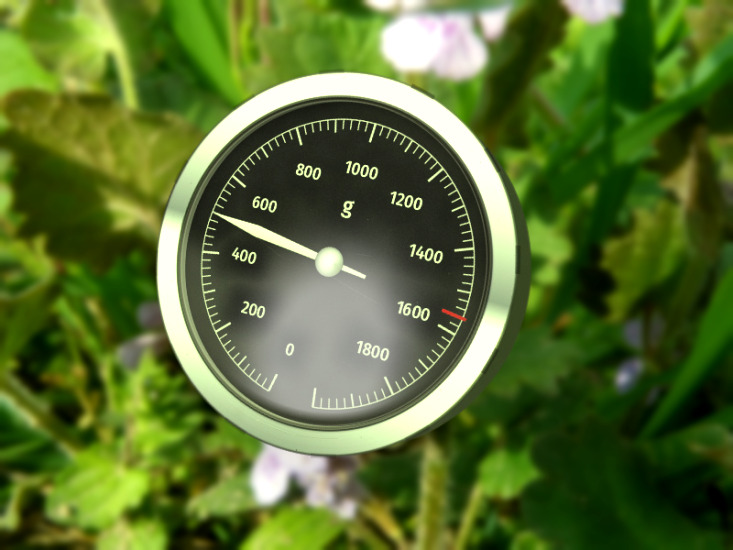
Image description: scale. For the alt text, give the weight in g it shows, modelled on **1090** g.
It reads **500** g
